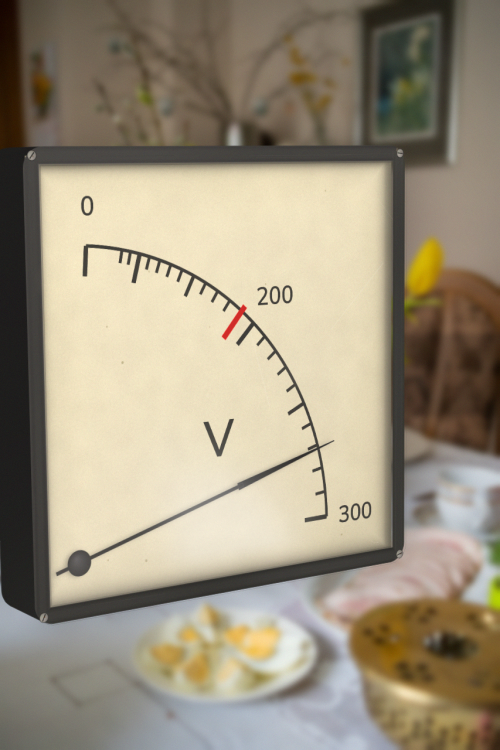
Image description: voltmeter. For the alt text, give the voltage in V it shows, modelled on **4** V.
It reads **270** V
